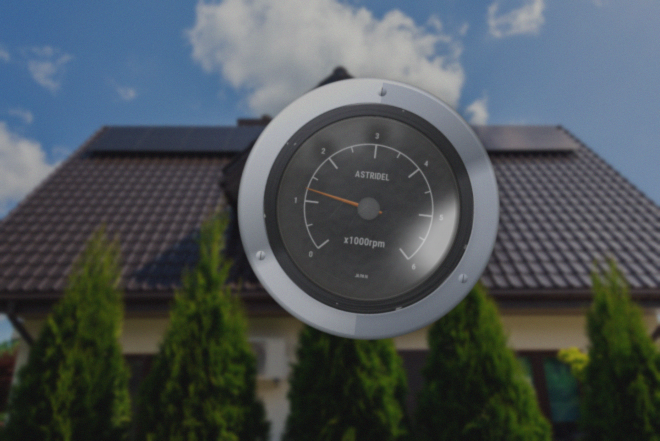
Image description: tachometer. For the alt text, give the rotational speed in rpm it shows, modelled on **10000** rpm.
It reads **1250** rpm
